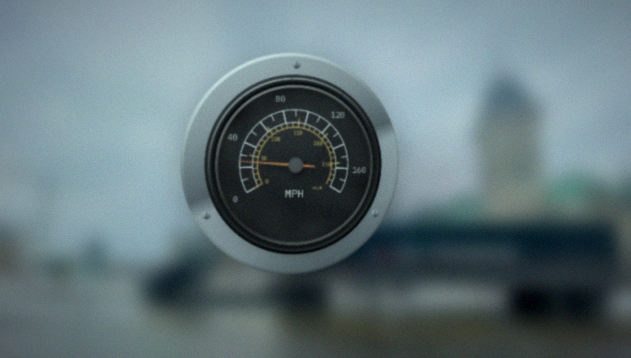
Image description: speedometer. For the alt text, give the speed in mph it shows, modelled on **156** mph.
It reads **25** mph
